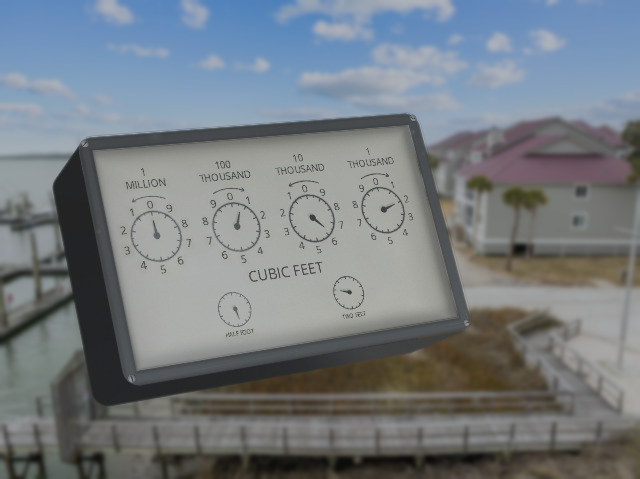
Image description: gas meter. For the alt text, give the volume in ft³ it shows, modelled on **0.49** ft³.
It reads **6200** ft³
